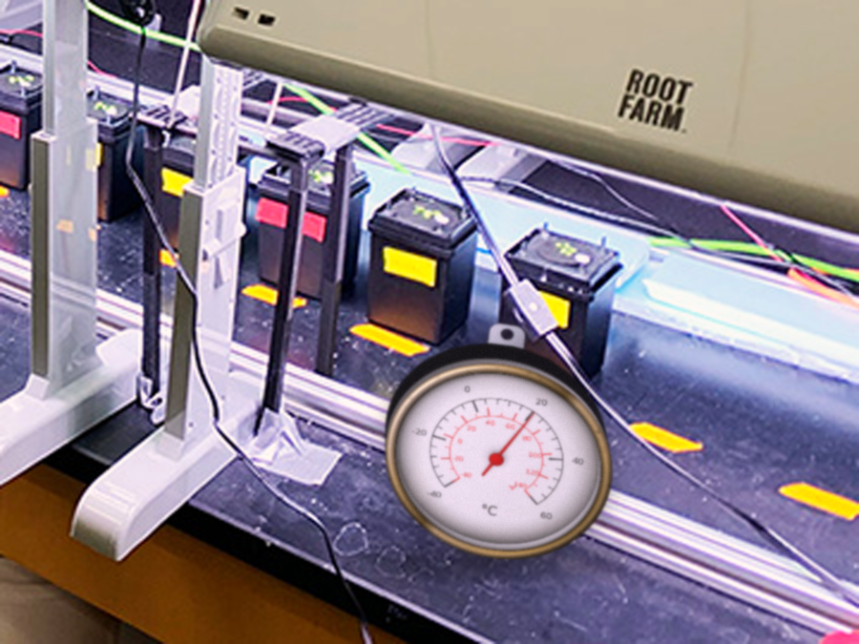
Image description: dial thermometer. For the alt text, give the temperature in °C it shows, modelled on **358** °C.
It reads **20** °C
